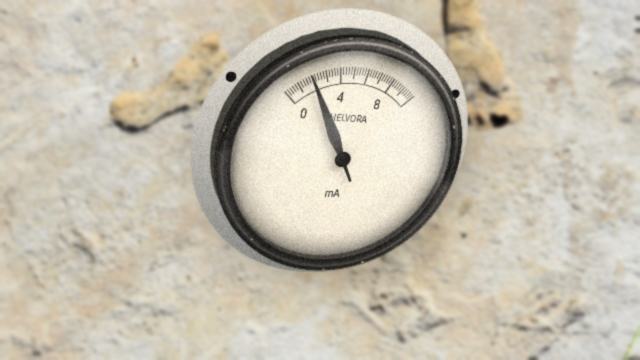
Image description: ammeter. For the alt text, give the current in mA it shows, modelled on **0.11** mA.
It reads **2** mA
